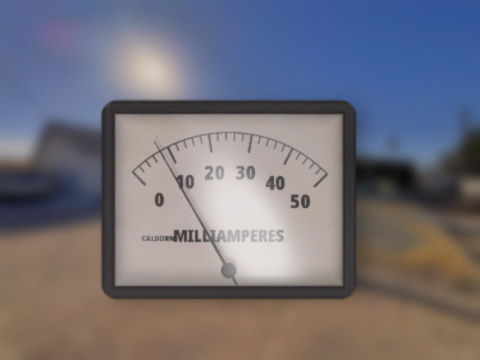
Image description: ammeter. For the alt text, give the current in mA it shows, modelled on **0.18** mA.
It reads **8** mA
